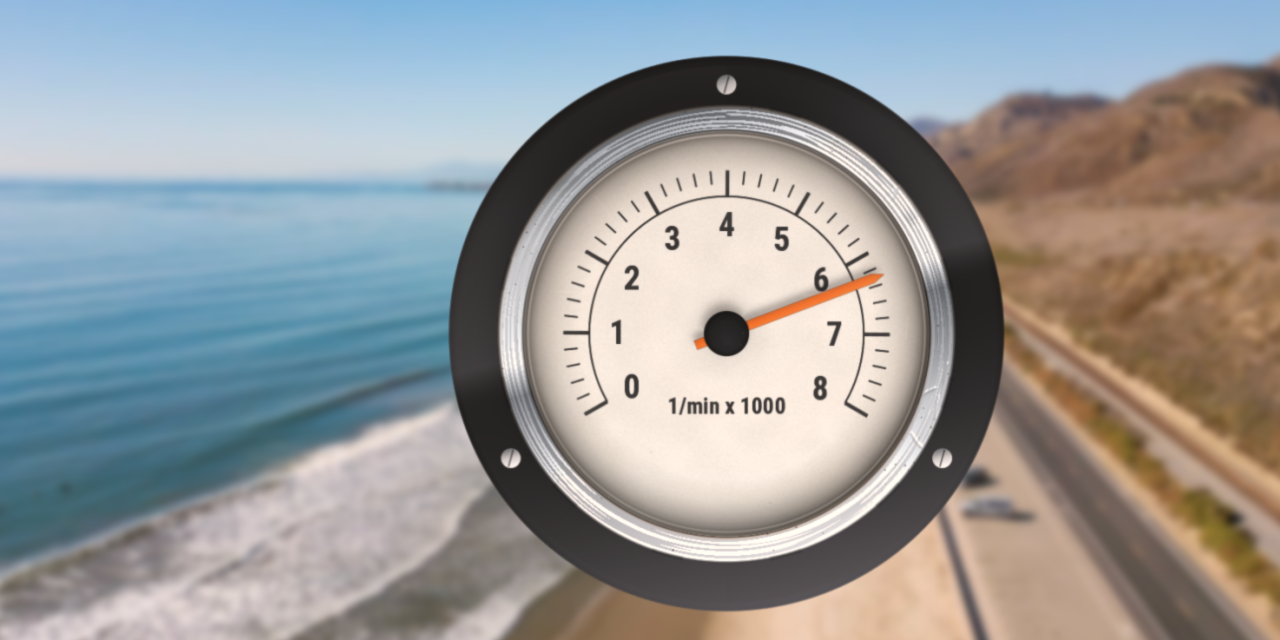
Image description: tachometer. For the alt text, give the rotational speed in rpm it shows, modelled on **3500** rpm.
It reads **6300** rpm
